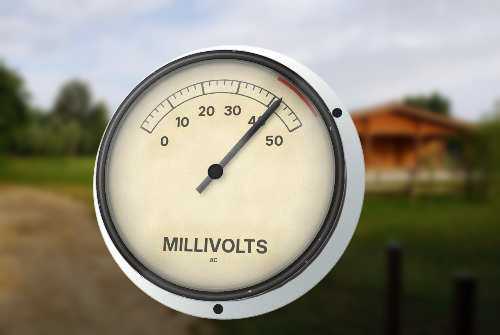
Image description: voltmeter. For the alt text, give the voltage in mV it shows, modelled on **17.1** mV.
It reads **42** mV
